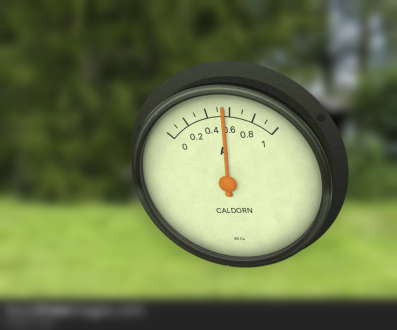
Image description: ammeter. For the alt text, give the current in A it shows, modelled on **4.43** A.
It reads **0.55** A
